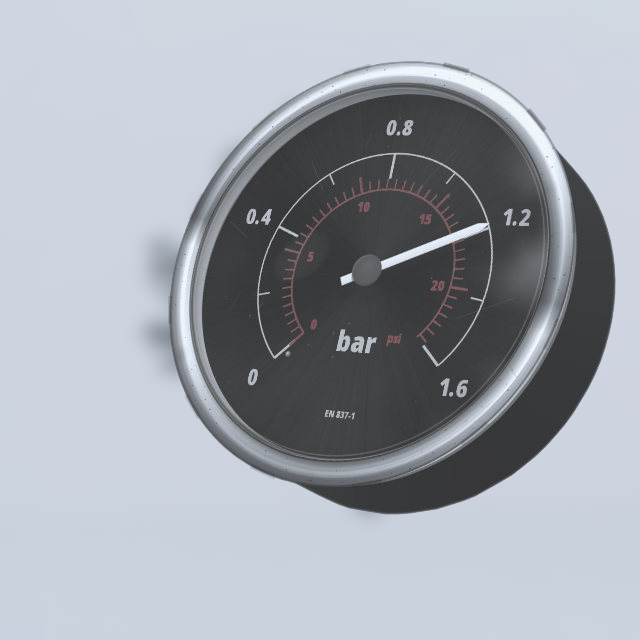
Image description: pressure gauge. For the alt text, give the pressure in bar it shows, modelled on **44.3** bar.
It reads **1.2** bar
